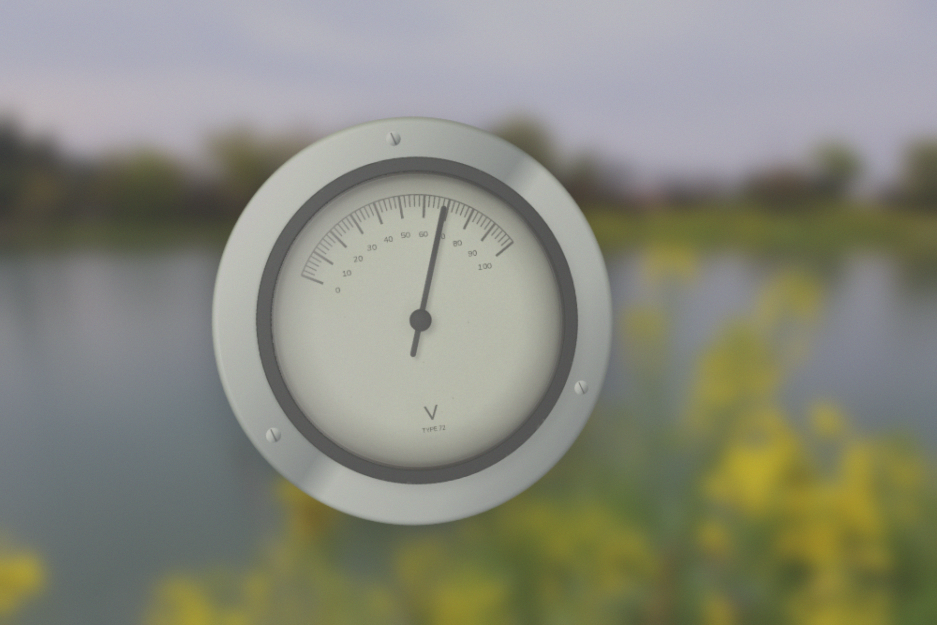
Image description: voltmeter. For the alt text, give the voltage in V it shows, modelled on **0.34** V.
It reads **68** V
